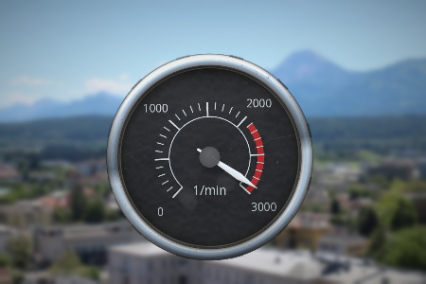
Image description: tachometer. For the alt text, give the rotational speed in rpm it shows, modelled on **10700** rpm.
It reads **2900** rpm
